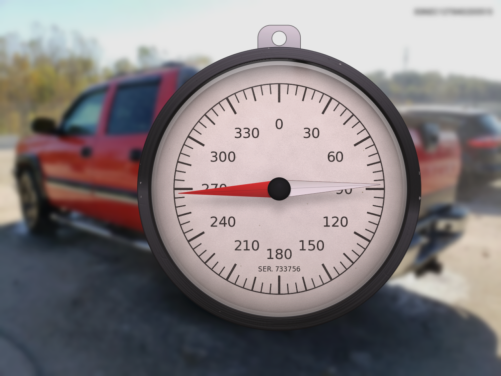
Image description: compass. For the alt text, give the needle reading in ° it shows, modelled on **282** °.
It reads **267.5** °
